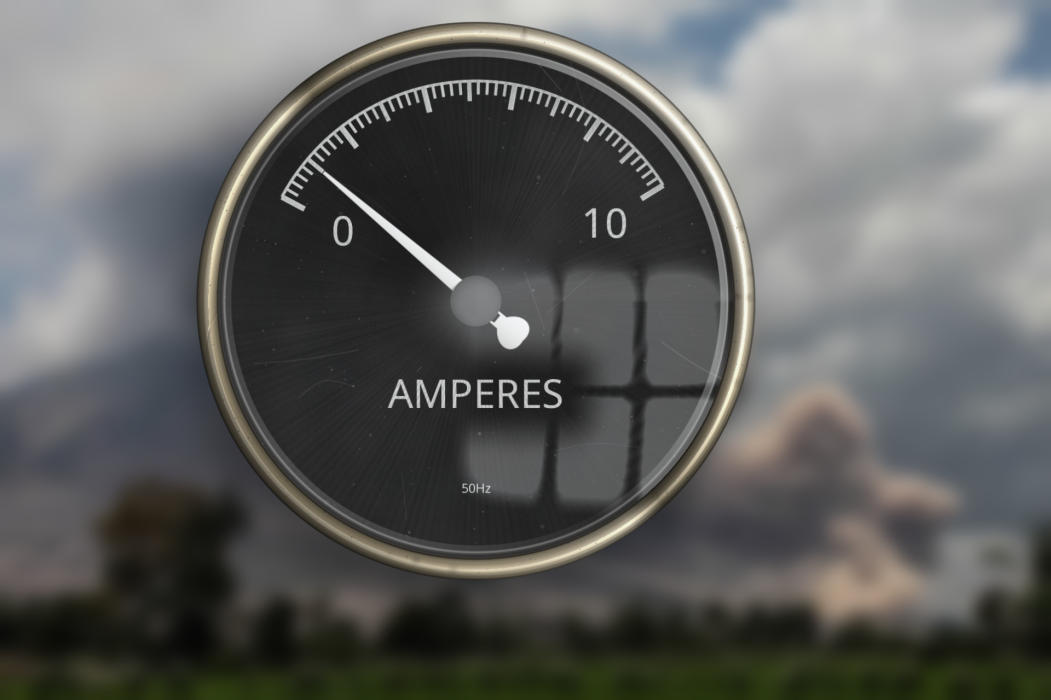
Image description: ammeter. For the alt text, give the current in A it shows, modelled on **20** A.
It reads **1** A
